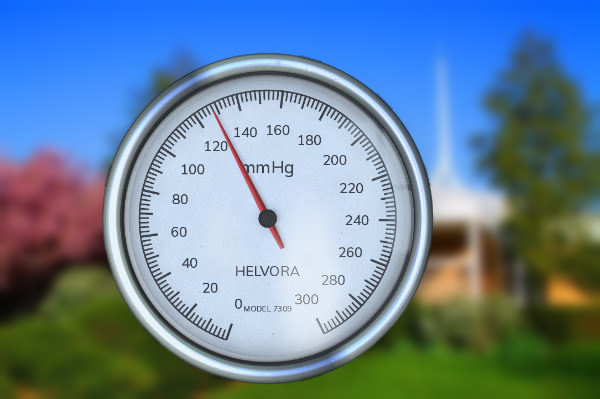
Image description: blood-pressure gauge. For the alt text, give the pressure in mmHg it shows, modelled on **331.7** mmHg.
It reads **128** mmHg
